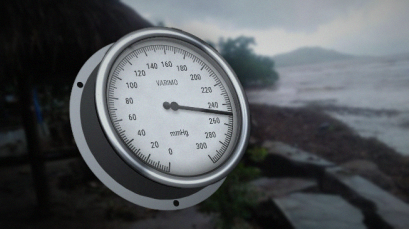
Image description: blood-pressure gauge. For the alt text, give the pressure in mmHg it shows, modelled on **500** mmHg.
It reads **250** mmHg
